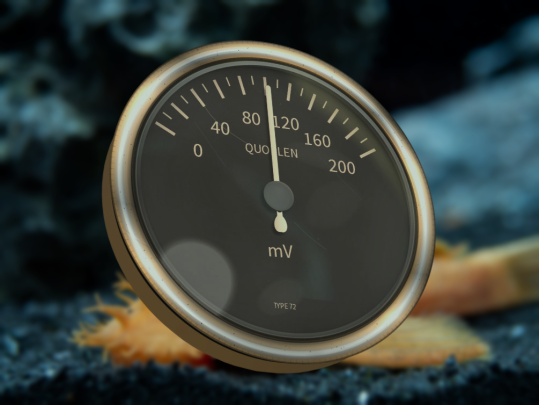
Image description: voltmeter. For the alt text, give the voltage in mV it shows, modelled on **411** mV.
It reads **100** mV
